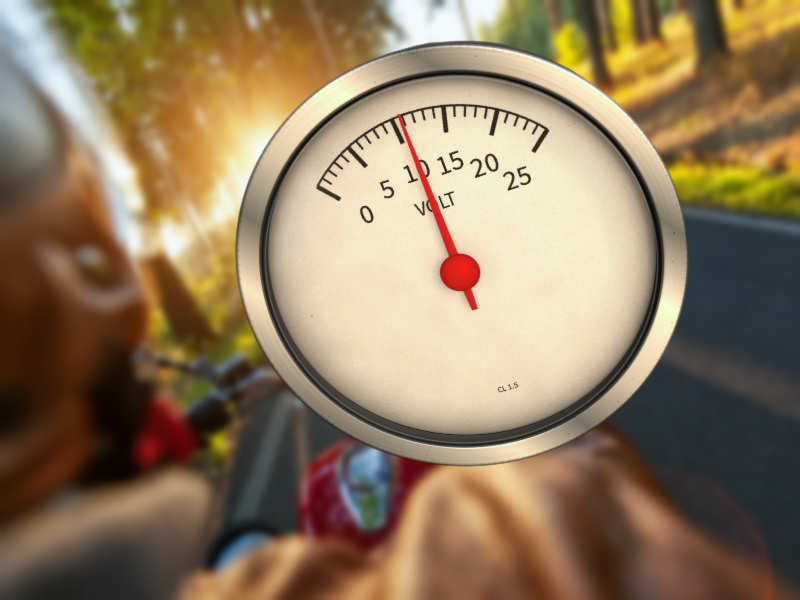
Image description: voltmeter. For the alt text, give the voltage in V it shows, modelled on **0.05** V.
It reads **11** V
